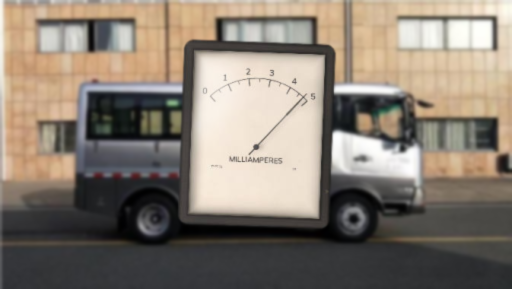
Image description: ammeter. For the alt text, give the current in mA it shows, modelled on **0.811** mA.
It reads **4.75** mA
